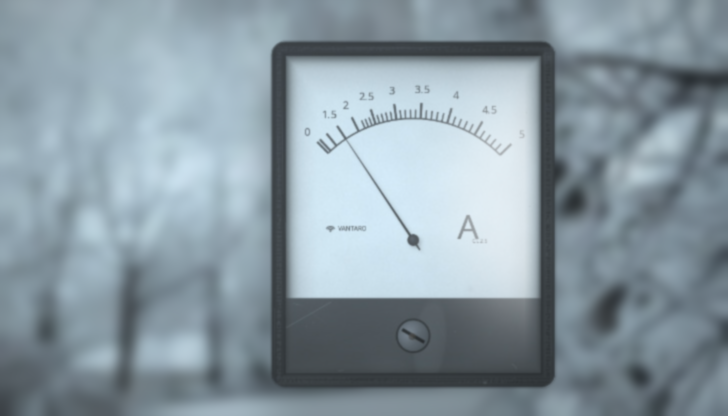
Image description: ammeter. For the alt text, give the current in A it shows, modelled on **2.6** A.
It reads **1.5** A
